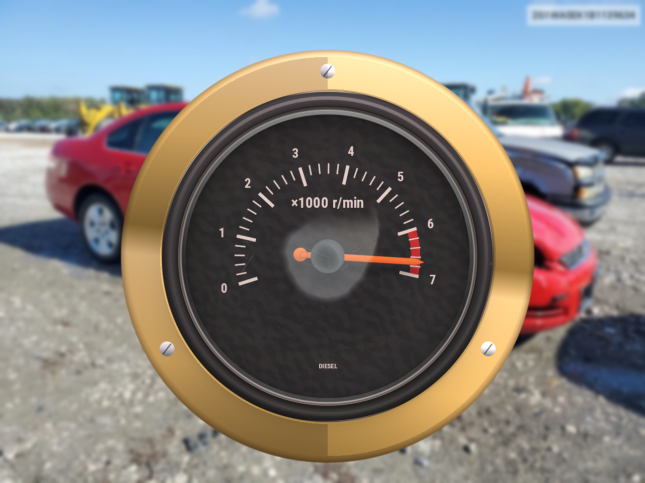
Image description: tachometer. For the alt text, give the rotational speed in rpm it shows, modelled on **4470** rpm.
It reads **6700** rpm
